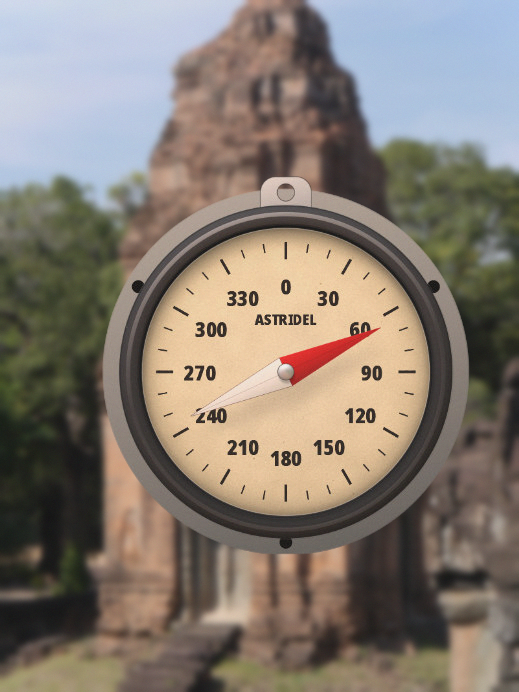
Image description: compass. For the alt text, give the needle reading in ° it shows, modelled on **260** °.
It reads **65** °
